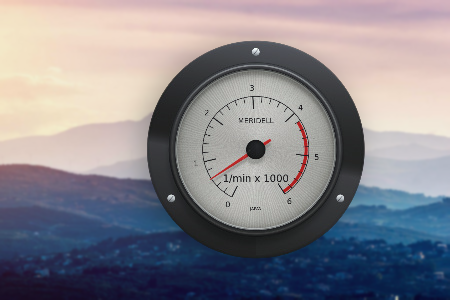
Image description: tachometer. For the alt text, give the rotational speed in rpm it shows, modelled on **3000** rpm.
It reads **600** rpm
